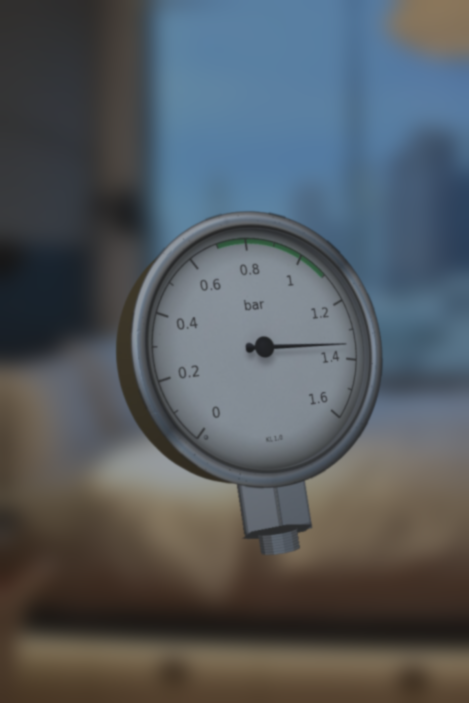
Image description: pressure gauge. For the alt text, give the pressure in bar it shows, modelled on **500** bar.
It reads **1.35** bar
